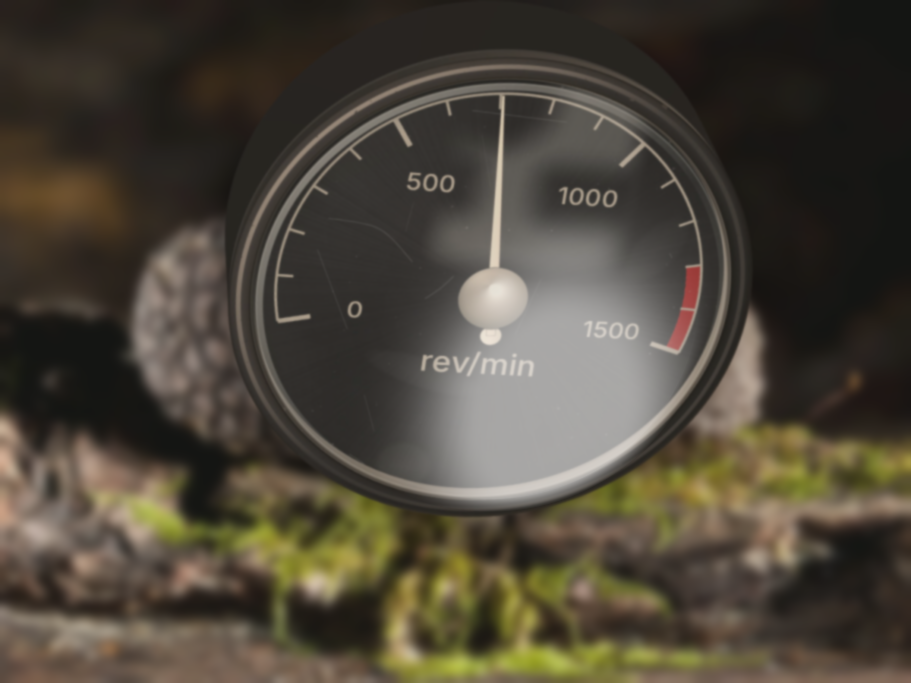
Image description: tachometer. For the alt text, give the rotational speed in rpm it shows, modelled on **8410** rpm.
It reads **700** rpm
